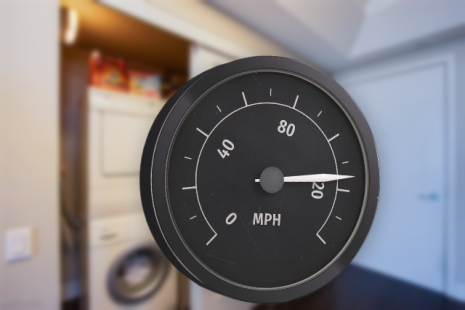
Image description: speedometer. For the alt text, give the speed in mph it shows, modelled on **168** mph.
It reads **115** mph
